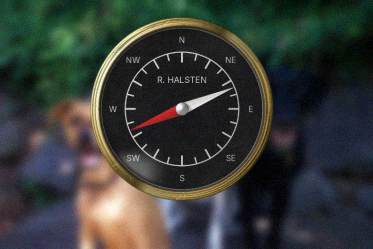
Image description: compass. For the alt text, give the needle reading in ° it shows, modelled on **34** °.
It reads **247.5** °
